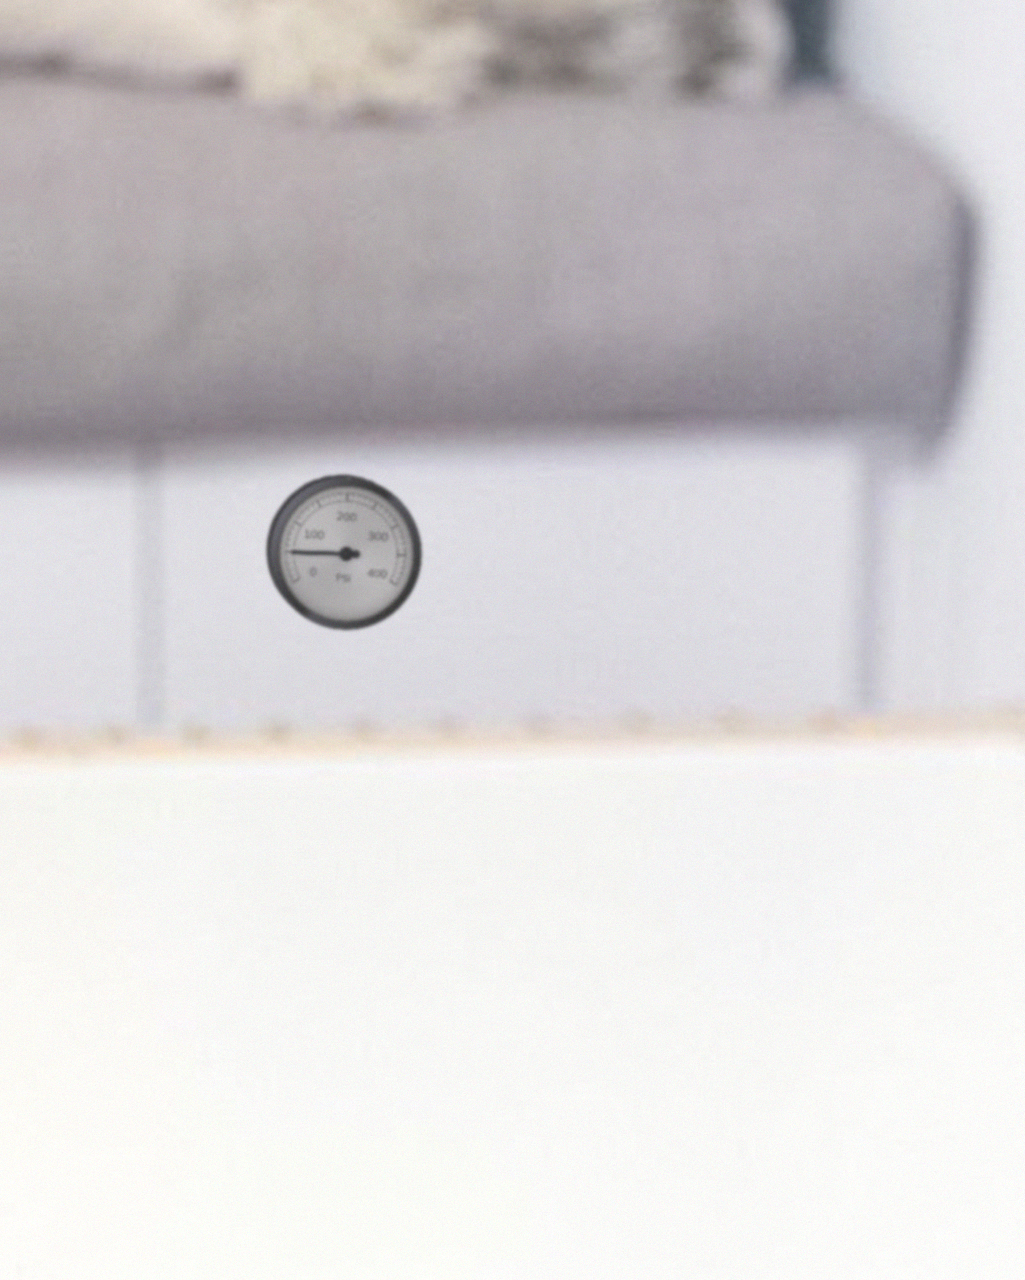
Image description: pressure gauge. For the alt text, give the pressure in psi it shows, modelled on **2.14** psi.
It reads **50** psi
